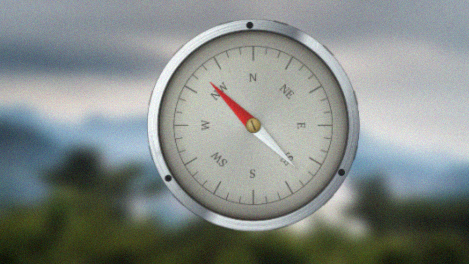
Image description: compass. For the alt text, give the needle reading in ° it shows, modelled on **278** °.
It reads **315** °
